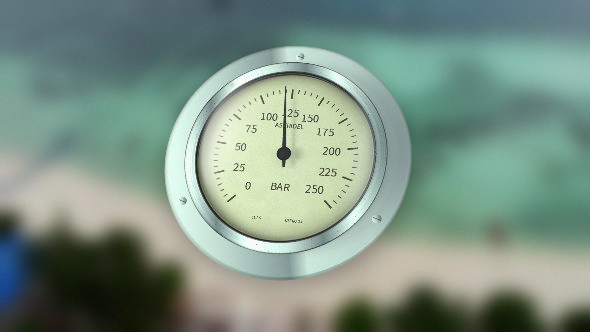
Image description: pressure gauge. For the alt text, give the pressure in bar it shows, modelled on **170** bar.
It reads **120** bar
